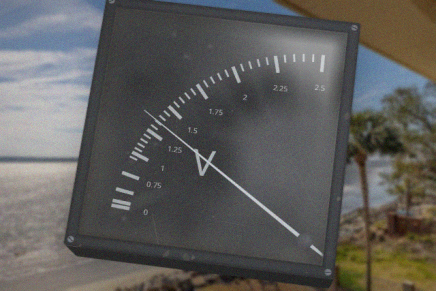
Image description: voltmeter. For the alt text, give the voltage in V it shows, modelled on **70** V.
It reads **1.35** V
